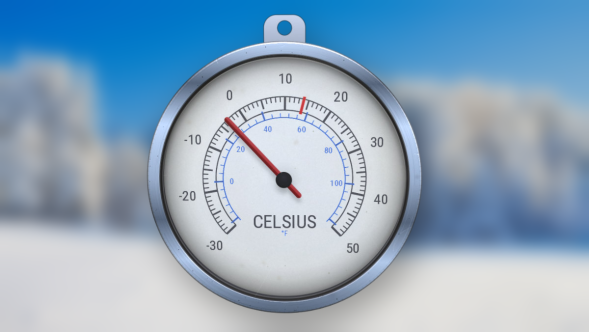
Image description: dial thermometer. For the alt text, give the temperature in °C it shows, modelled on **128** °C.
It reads **-3** °C
